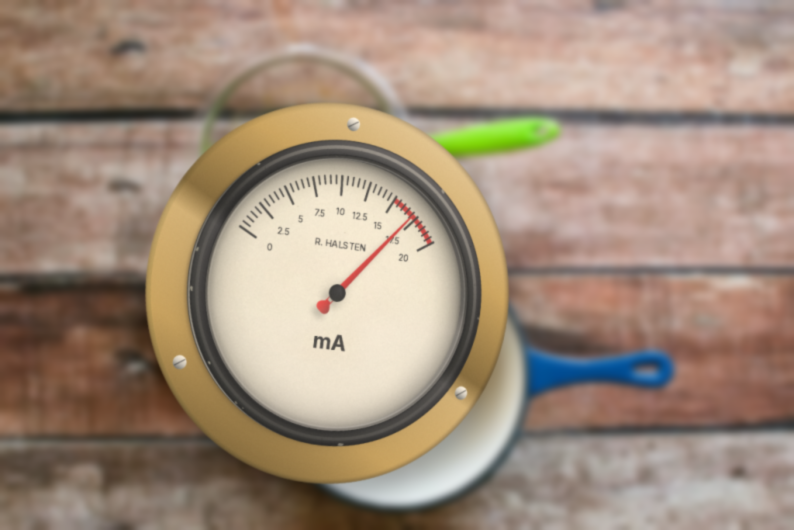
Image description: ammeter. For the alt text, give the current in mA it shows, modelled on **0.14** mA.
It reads **17** mA
